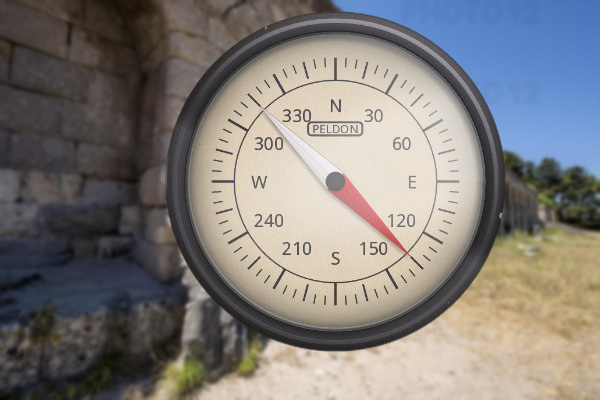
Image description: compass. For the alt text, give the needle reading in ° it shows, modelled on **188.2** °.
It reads **135** °
